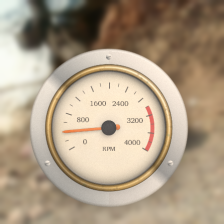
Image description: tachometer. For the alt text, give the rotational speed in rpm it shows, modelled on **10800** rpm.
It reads **400** rpm
